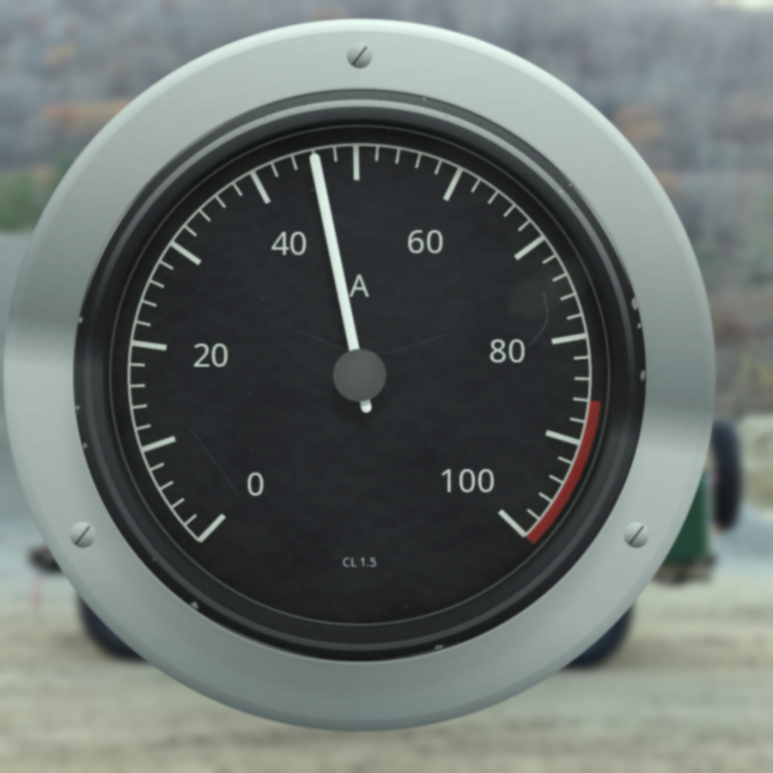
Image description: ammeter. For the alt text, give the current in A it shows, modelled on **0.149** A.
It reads **46** A
